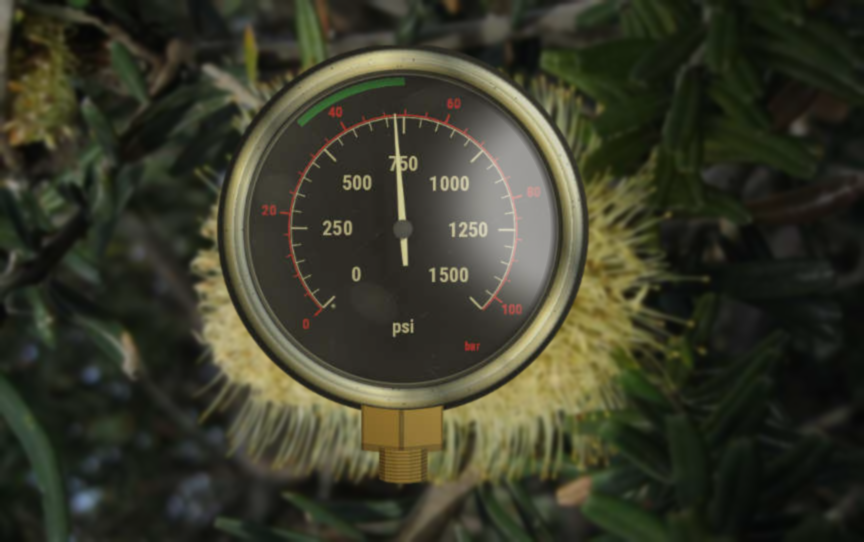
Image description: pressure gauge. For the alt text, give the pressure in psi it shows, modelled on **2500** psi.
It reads **725** psi
